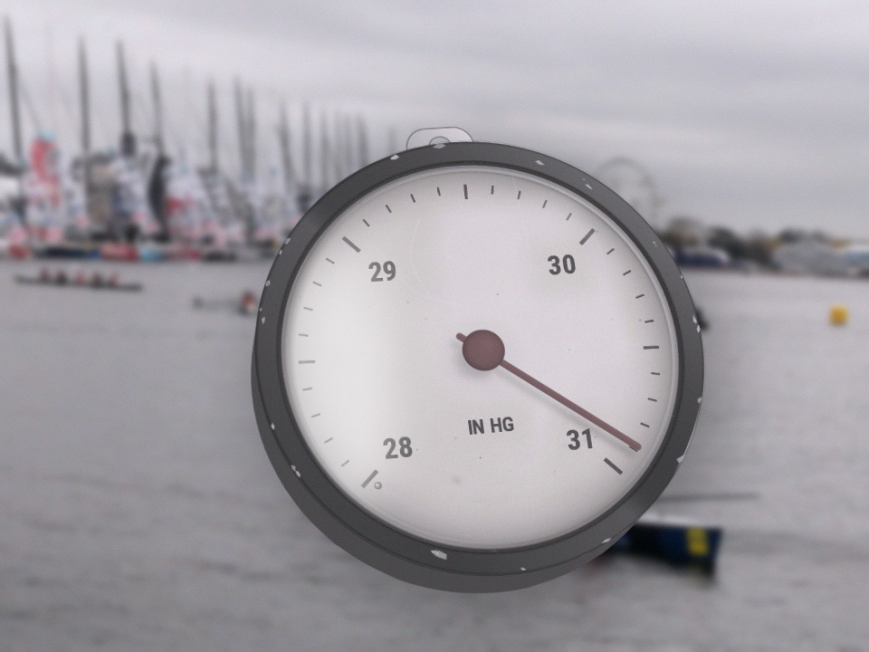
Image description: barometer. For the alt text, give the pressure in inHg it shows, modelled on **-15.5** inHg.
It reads **30.9** inHg
